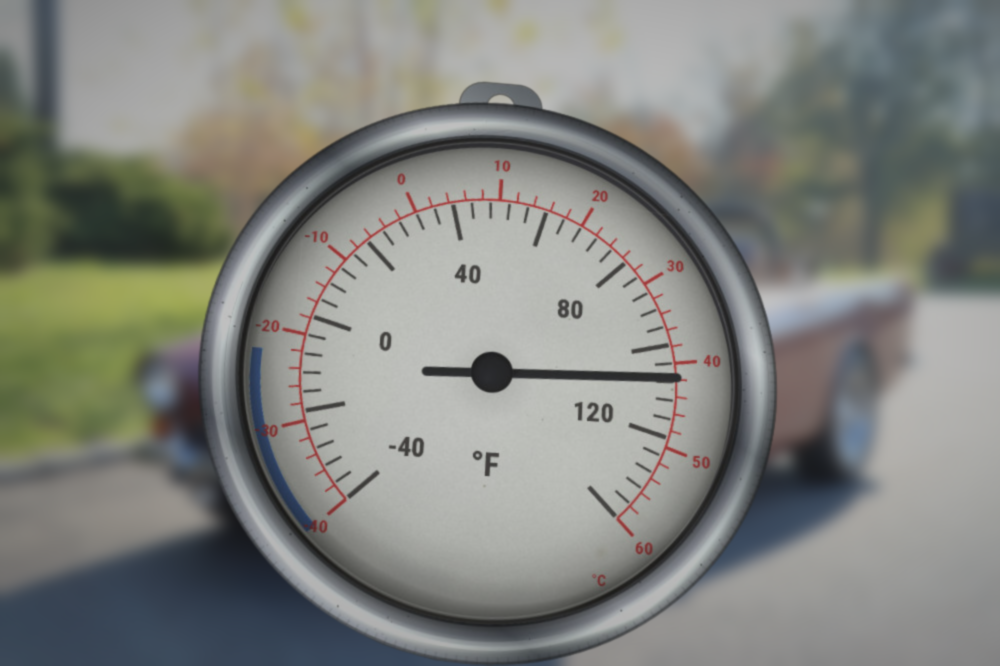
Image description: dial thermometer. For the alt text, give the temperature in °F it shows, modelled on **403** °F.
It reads **108** °F
